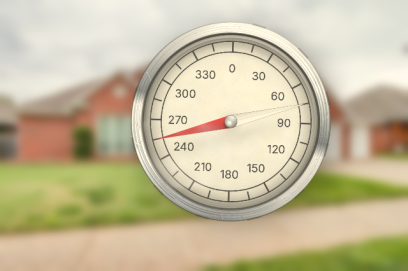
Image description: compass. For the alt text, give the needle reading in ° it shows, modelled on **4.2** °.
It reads **255** °
